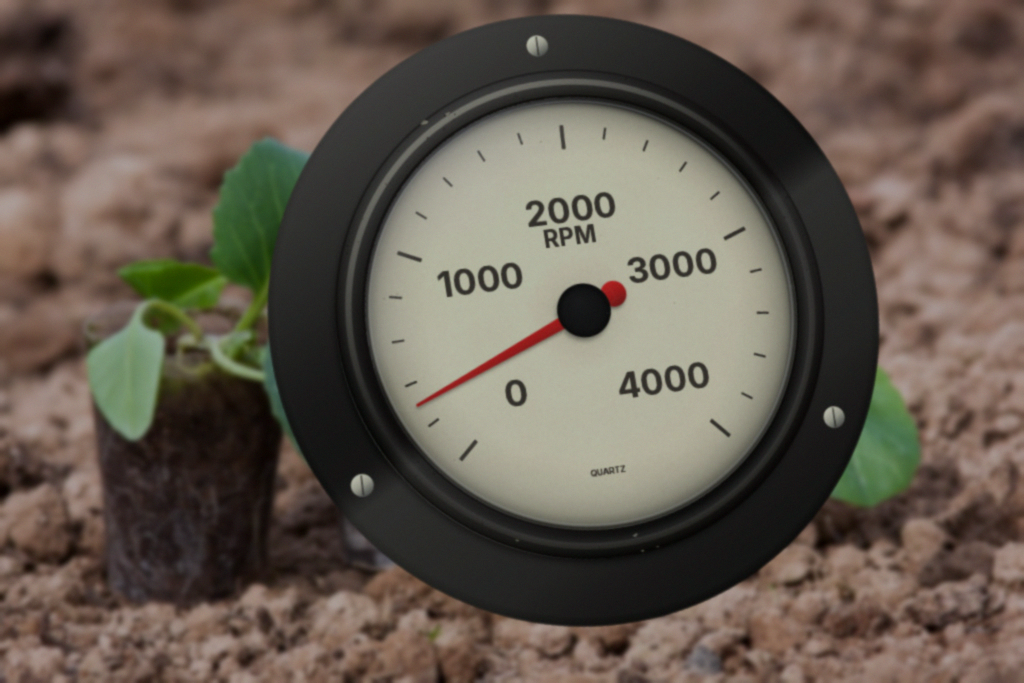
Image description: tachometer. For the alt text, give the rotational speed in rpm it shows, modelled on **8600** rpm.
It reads **300** rpm
